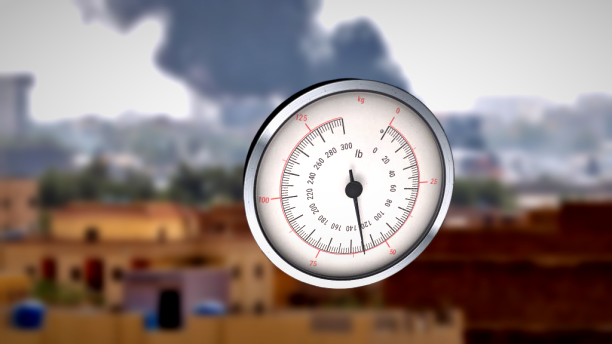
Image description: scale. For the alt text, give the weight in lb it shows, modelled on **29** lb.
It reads **130** lb
